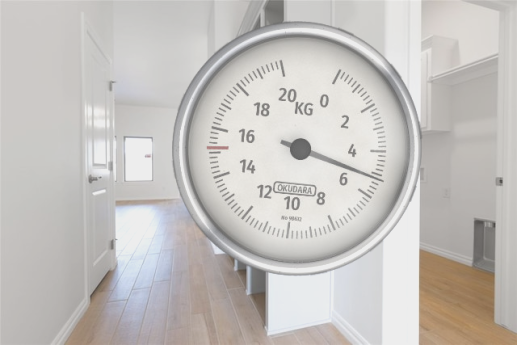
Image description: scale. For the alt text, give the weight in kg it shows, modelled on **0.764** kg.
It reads **5.2** kg
